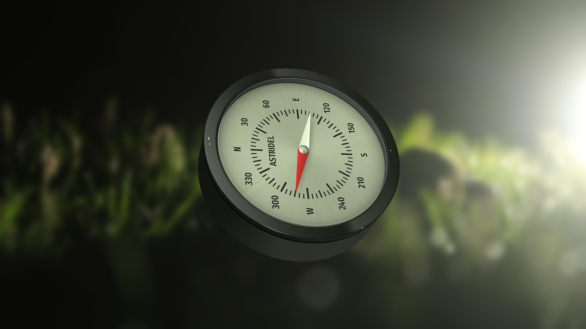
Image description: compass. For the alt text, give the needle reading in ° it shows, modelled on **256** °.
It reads **285** °
